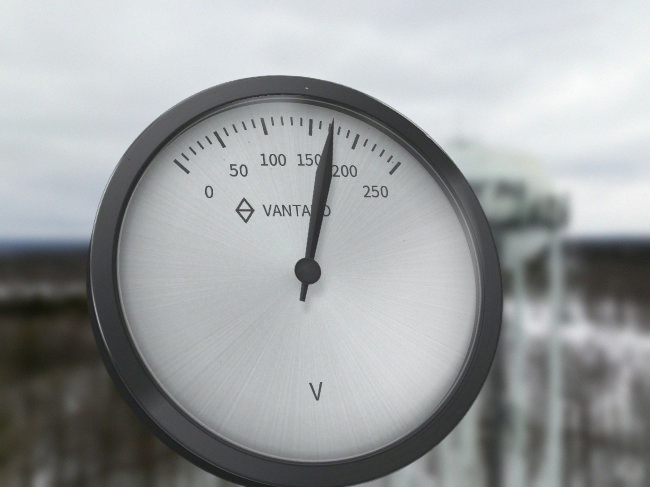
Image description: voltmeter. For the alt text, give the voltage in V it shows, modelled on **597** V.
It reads **170** V
